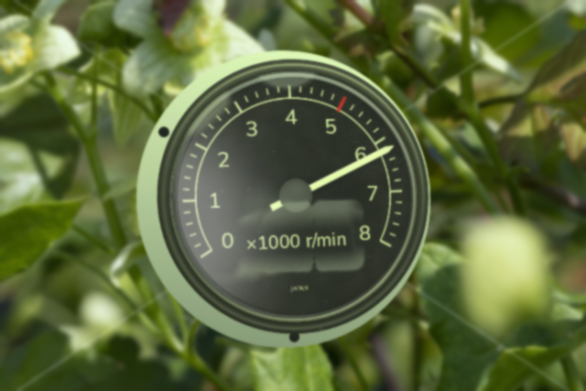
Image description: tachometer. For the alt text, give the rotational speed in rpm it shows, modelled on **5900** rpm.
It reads **6200** rpm
